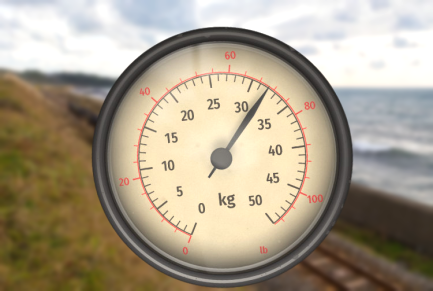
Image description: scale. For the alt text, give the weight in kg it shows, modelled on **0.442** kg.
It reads **32** kg
